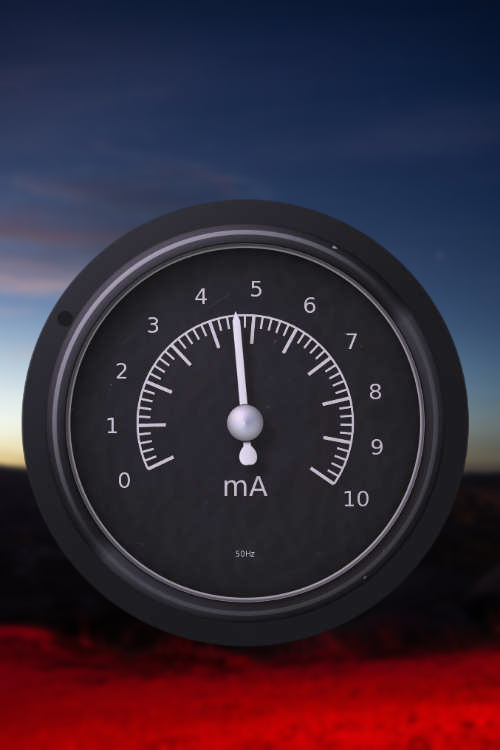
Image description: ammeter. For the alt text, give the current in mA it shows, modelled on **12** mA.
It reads **4.6** mA
